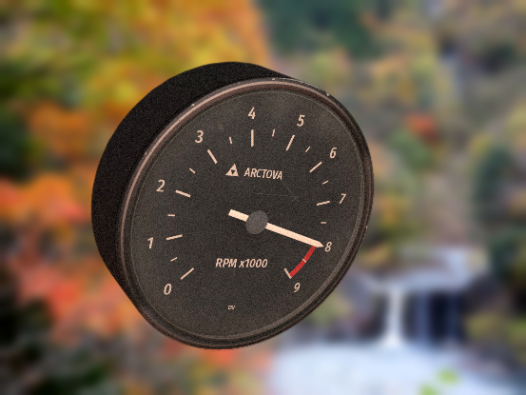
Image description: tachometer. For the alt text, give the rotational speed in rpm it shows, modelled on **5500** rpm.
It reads **8000** rpm
